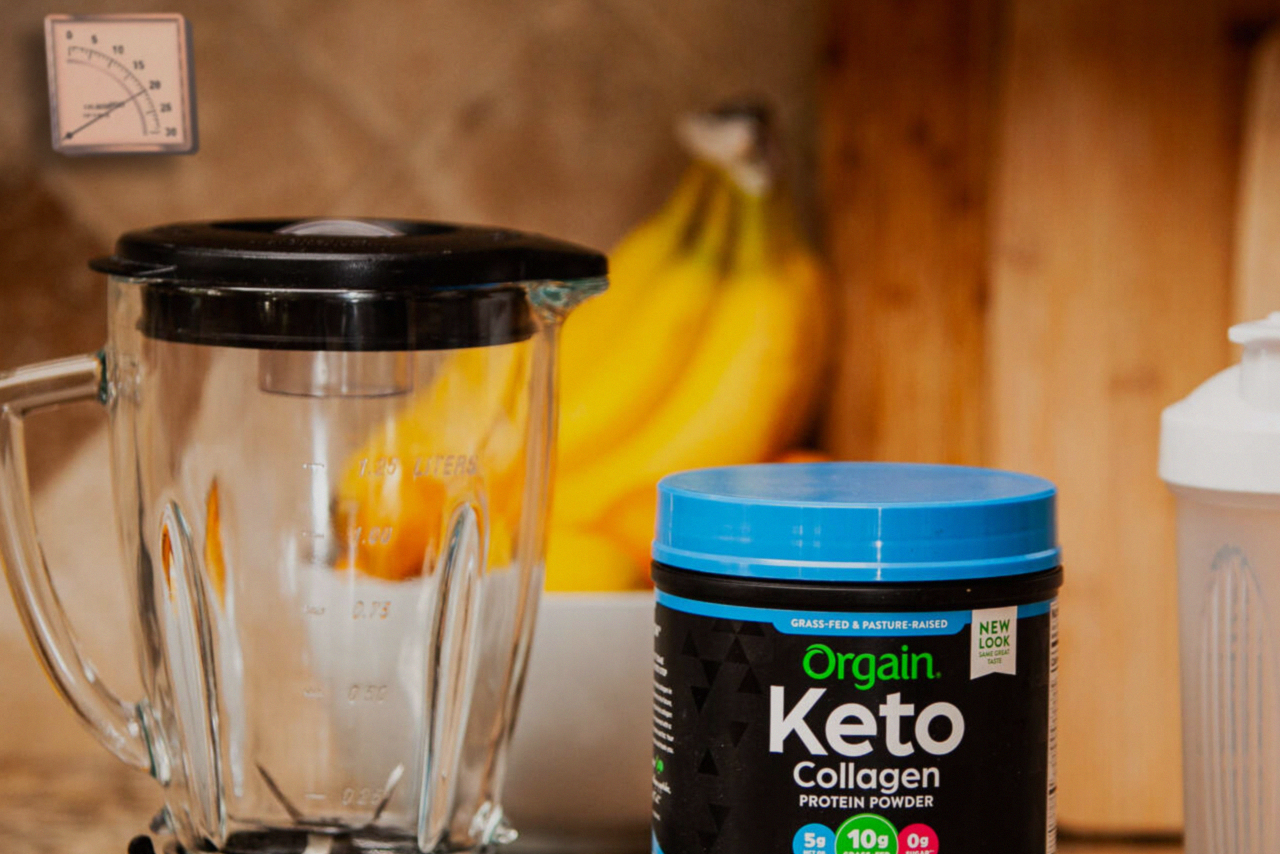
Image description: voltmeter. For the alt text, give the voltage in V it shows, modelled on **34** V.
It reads **20** V
